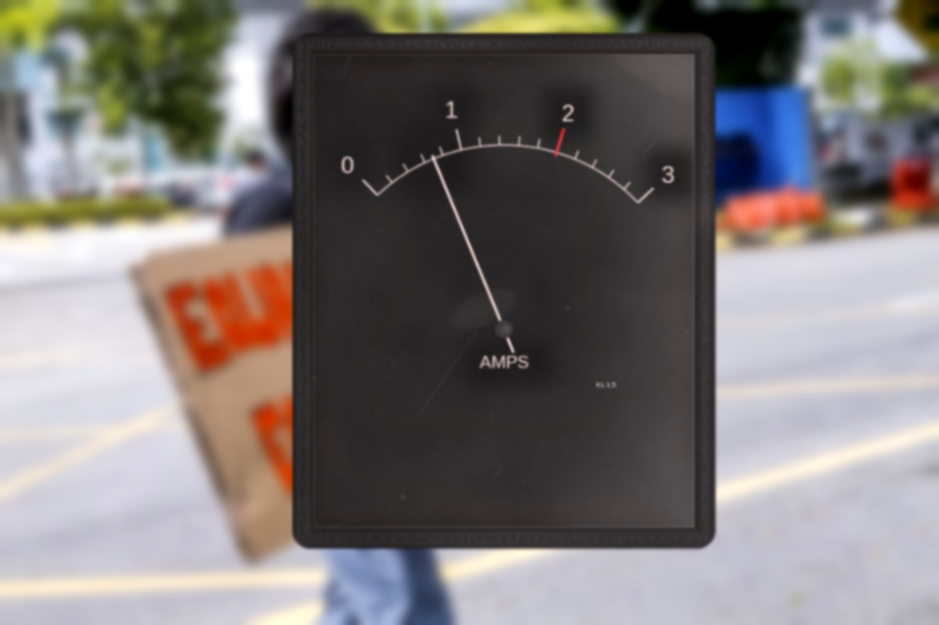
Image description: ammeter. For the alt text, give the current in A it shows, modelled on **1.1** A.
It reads **0.7** A
